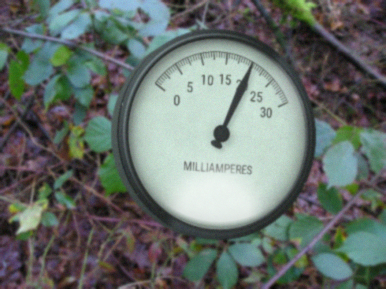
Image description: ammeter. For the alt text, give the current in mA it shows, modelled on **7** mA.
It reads **20** mA
